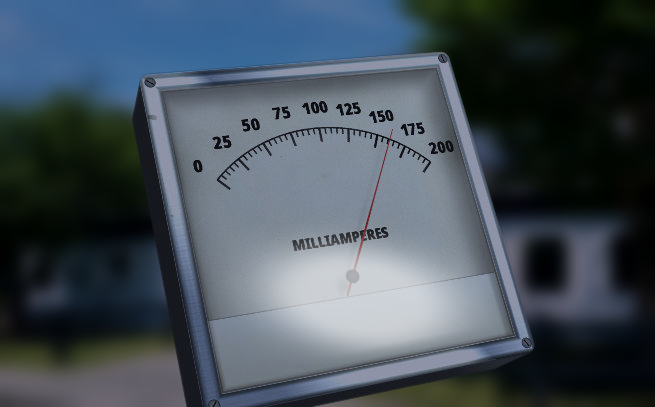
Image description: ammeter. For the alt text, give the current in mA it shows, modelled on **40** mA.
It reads **160** mA
